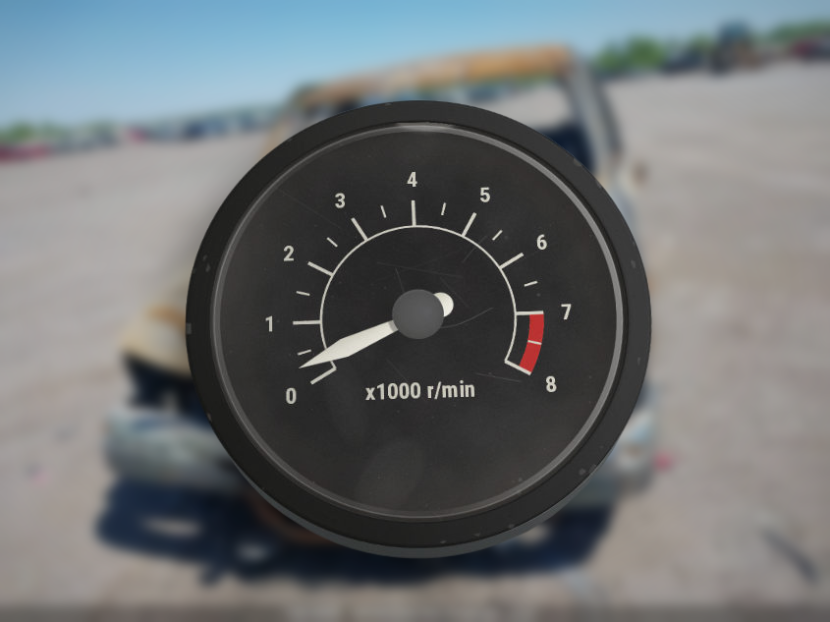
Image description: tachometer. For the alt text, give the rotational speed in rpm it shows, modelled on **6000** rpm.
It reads **250** rpm
